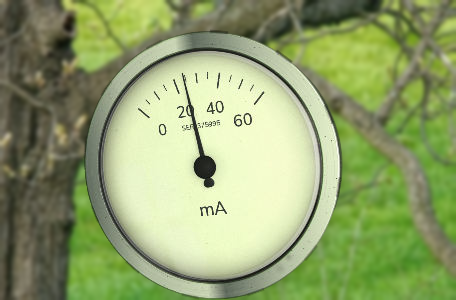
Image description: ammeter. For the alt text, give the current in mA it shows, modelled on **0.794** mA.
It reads **25** mA
